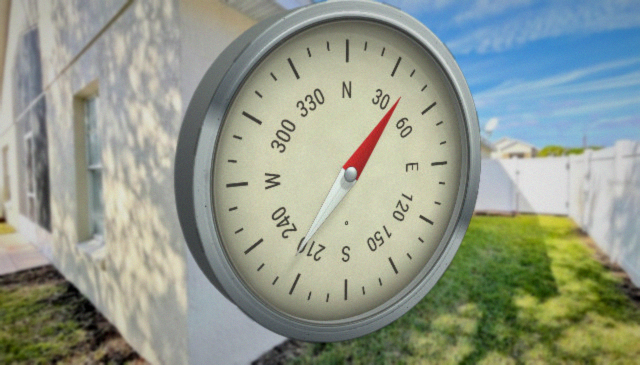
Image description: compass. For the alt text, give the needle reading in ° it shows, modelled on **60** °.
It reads **40** °
